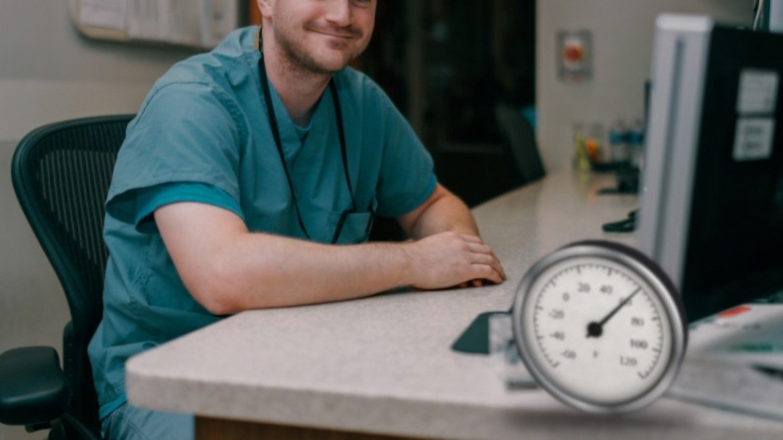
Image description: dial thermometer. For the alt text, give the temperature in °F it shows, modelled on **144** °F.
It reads **60** °F
